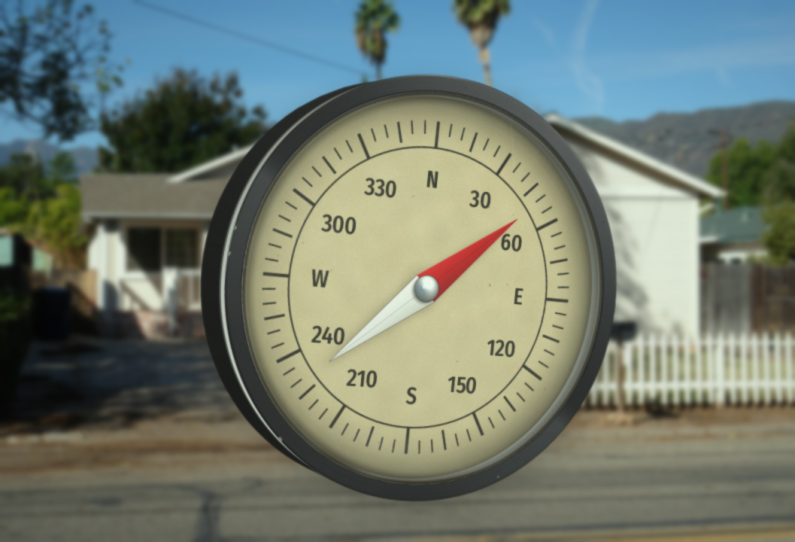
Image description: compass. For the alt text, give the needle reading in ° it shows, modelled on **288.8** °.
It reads **50** °
